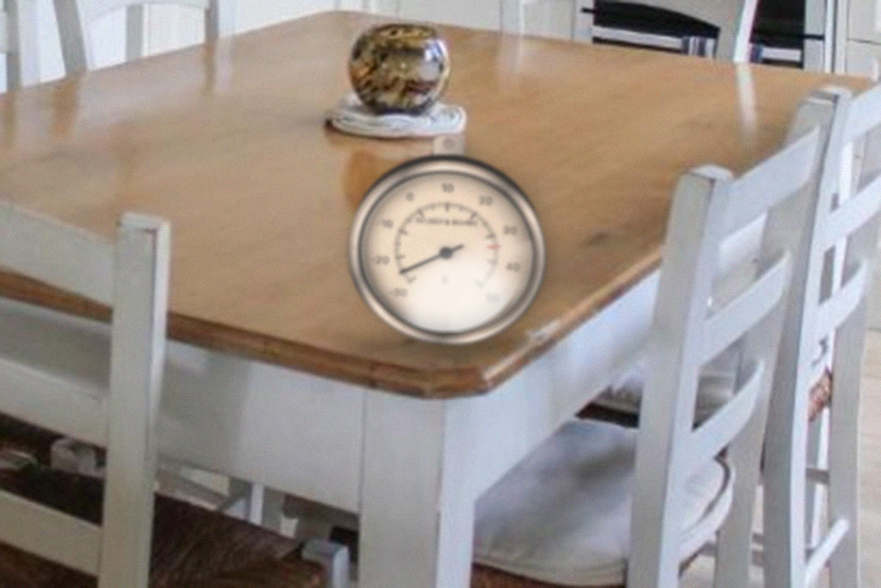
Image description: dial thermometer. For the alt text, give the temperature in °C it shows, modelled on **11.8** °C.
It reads **-25** °C
